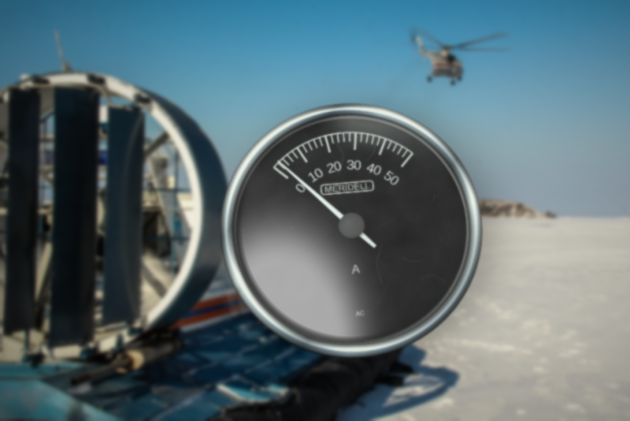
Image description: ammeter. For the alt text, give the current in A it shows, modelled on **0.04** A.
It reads **2** A
